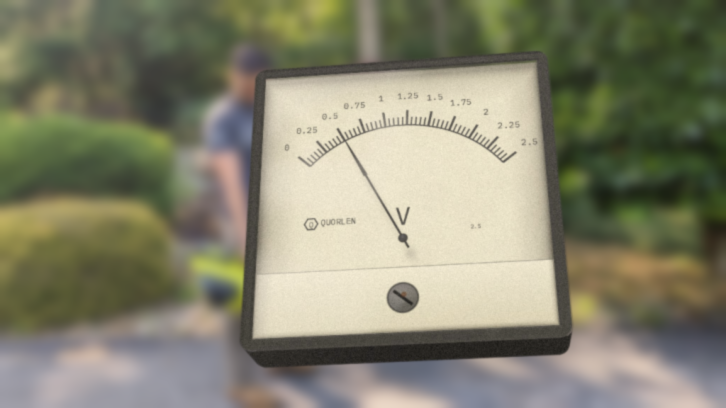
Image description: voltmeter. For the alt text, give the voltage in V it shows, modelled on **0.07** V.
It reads **0.5** V
